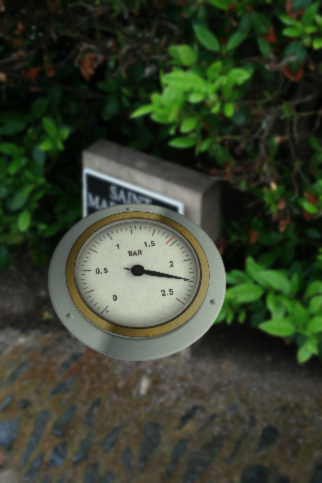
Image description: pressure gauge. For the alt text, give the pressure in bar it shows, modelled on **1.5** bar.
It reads **2.25** bar
